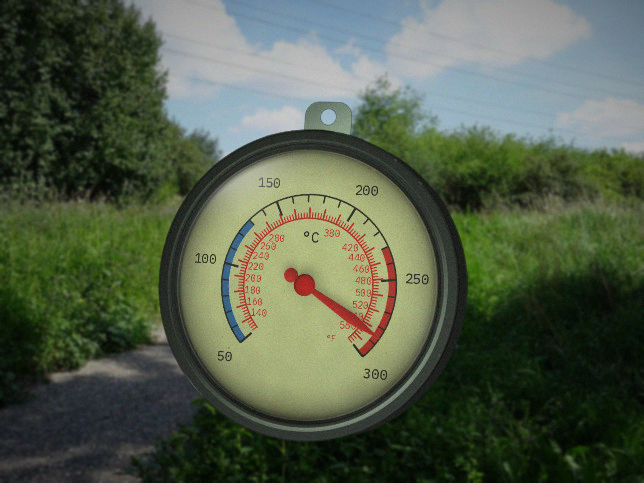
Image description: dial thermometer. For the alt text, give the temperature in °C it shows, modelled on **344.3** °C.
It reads **285** °C
